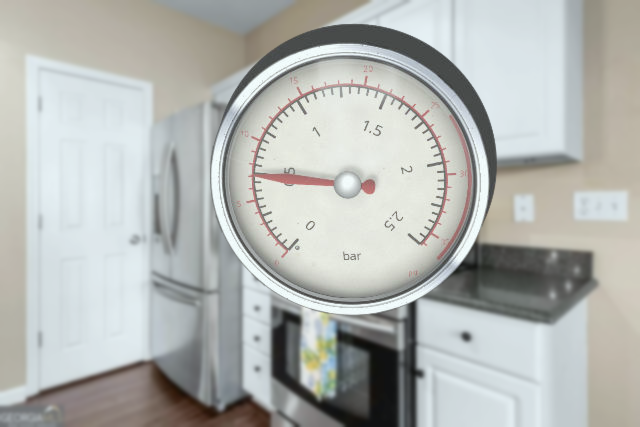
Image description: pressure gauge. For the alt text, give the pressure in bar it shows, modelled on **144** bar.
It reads **0.5** bar
